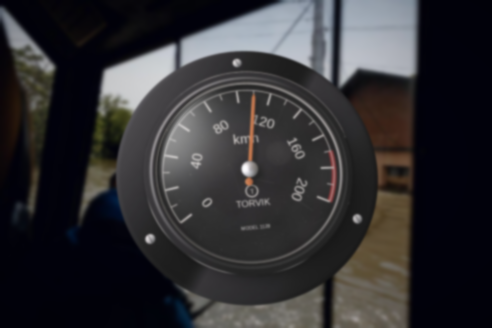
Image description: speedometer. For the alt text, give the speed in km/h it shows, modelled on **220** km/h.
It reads **110** km/h
